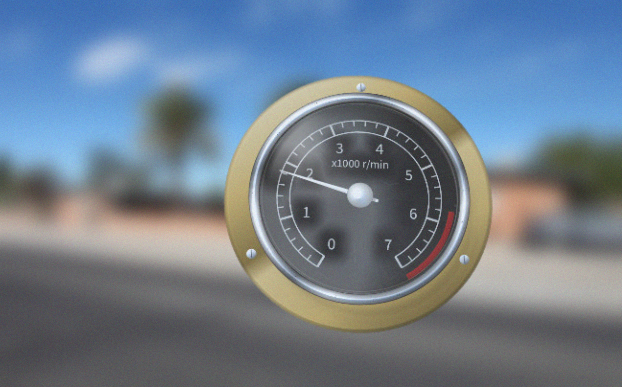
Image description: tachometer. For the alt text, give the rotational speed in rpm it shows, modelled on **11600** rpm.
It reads **1800** rpm
